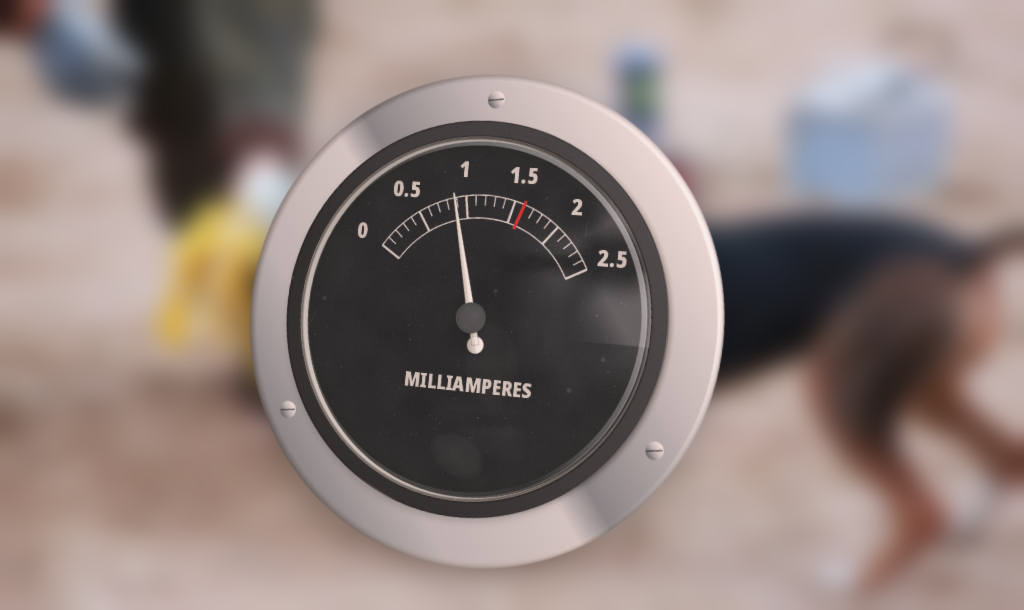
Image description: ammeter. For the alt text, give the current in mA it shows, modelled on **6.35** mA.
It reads **0.9** mA
